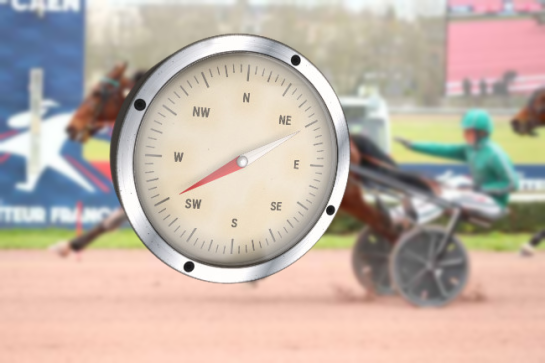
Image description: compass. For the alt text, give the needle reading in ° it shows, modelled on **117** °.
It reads **240** °
